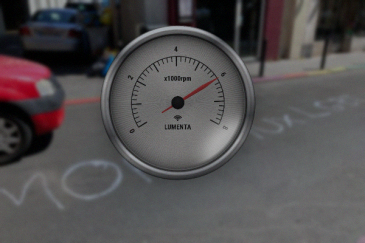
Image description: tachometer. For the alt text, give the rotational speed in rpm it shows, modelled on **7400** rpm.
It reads **6000** rpm
